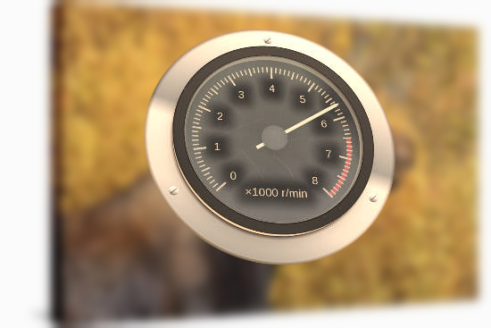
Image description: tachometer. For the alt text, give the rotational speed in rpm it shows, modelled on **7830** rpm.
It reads **5700** rpm
